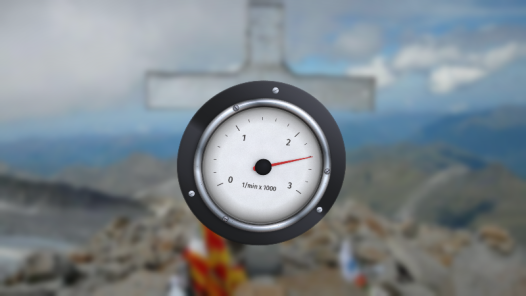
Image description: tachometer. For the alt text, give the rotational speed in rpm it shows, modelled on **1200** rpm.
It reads **2400** rpm
